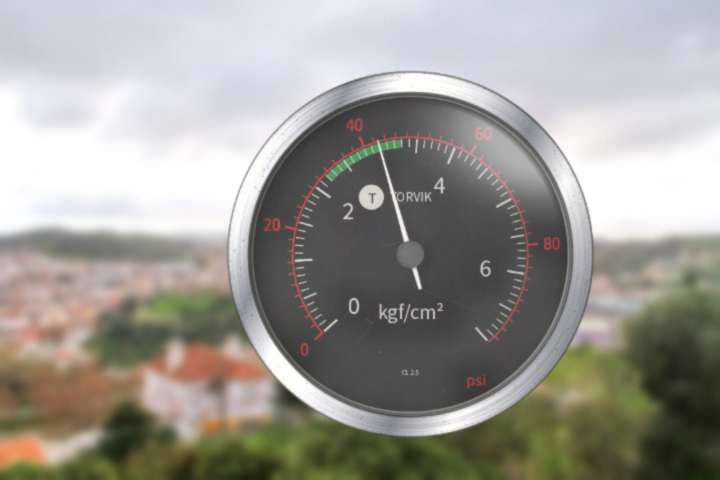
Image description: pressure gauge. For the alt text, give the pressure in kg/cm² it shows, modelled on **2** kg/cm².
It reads **3** kg/cm²
